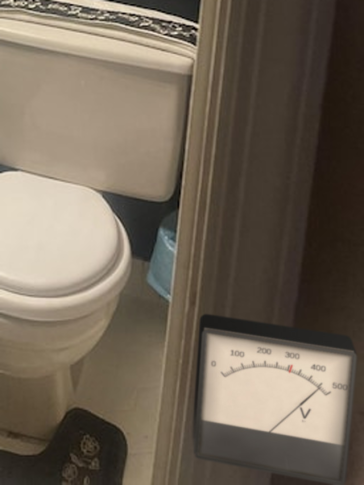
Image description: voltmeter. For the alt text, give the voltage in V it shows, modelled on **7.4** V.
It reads **450** V
